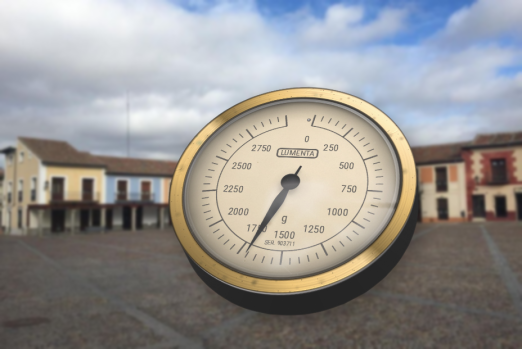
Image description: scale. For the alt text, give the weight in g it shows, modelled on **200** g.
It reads **1700** g
